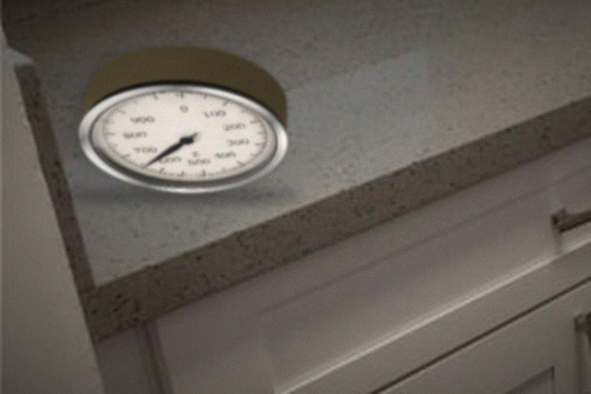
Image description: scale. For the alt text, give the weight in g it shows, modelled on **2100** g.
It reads **650** g
